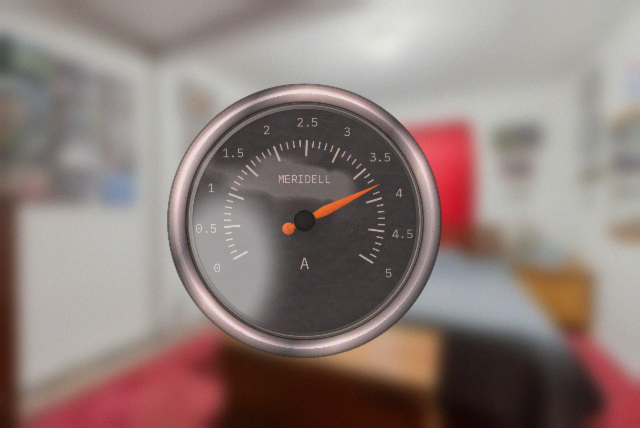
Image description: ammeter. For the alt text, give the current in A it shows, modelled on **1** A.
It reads **3.8** A
